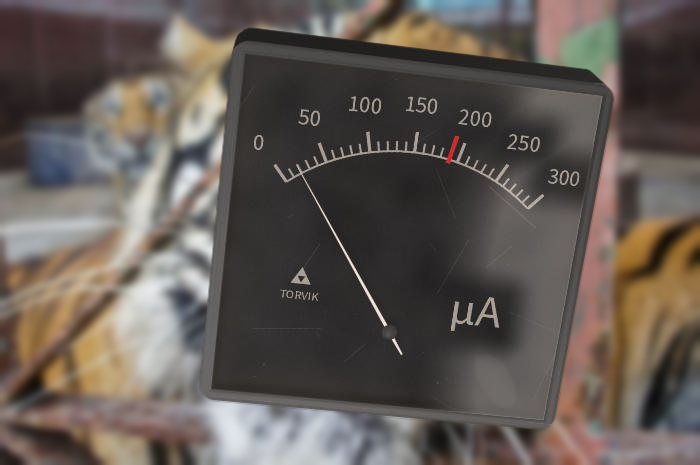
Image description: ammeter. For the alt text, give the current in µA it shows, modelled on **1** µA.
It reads **20** µA
